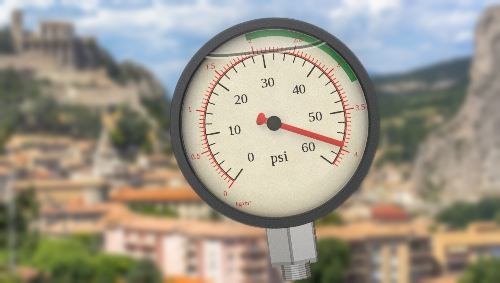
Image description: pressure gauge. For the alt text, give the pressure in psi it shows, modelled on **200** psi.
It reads **56** psi
